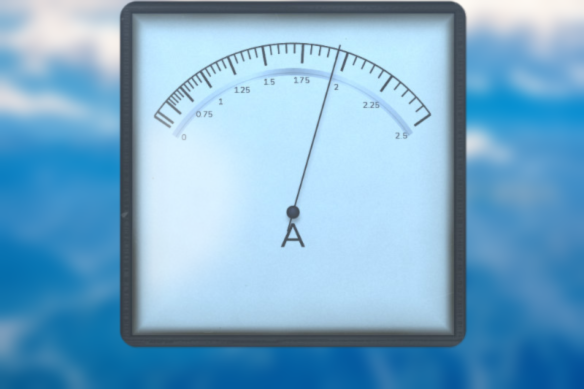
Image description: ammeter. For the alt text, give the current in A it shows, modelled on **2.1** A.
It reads **1.95** A
